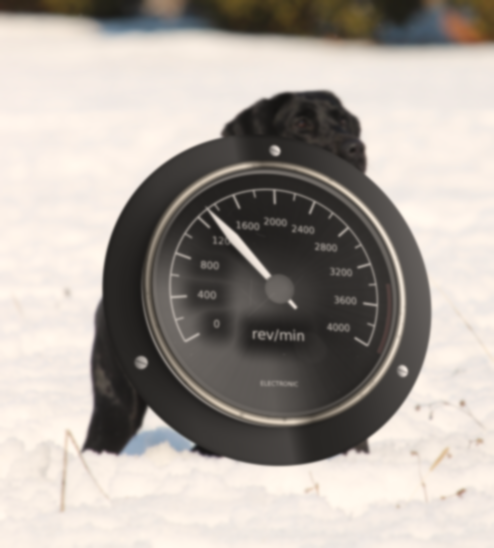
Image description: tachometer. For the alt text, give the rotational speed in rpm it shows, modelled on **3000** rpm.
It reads **1300** rpm
